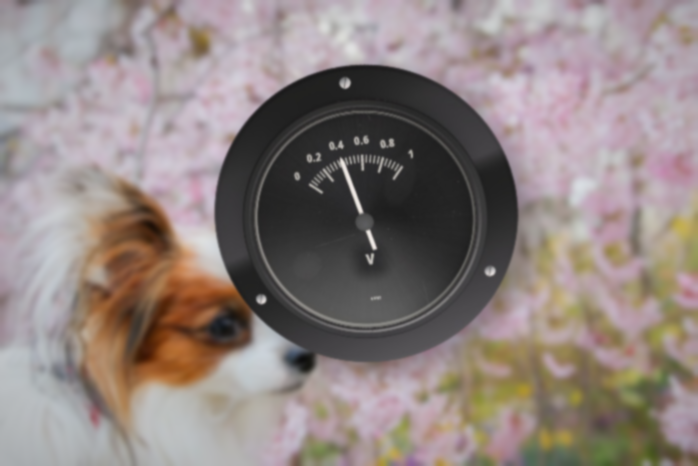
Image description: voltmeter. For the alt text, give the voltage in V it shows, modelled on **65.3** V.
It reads **0.4** V
